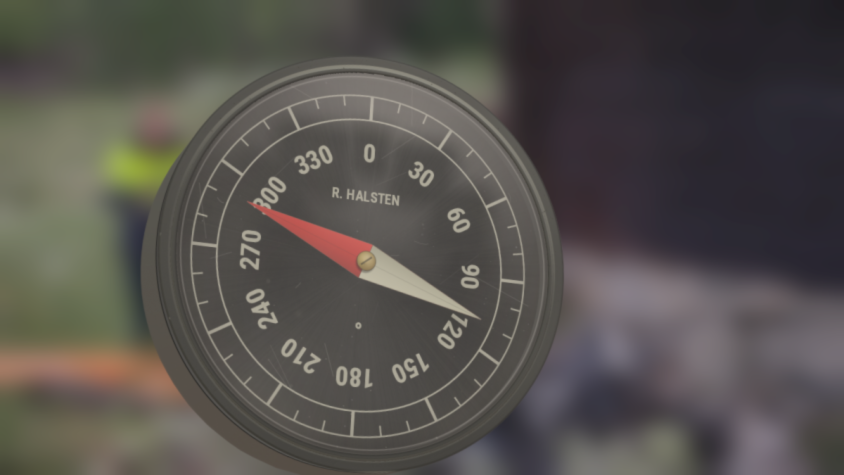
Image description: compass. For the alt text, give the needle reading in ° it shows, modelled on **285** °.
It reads **290** °
